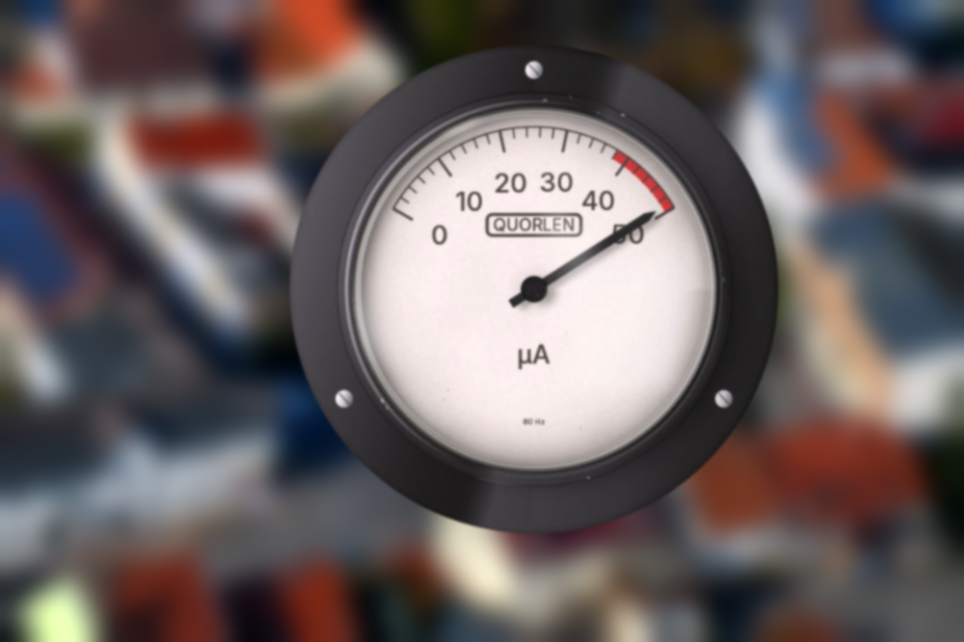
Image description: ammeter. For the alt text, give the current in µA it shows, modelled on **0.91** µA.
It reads **49** µA
